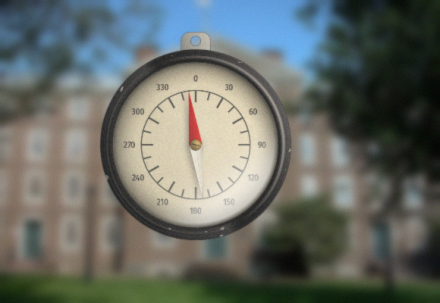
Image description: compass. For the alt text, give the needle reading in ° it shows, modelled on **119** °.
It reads **352.5** °
